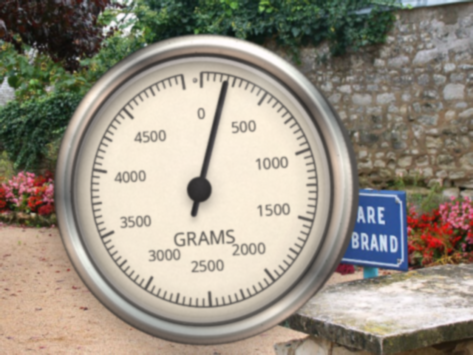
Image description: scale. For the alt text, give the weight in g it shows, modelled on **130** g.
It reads **200** g
